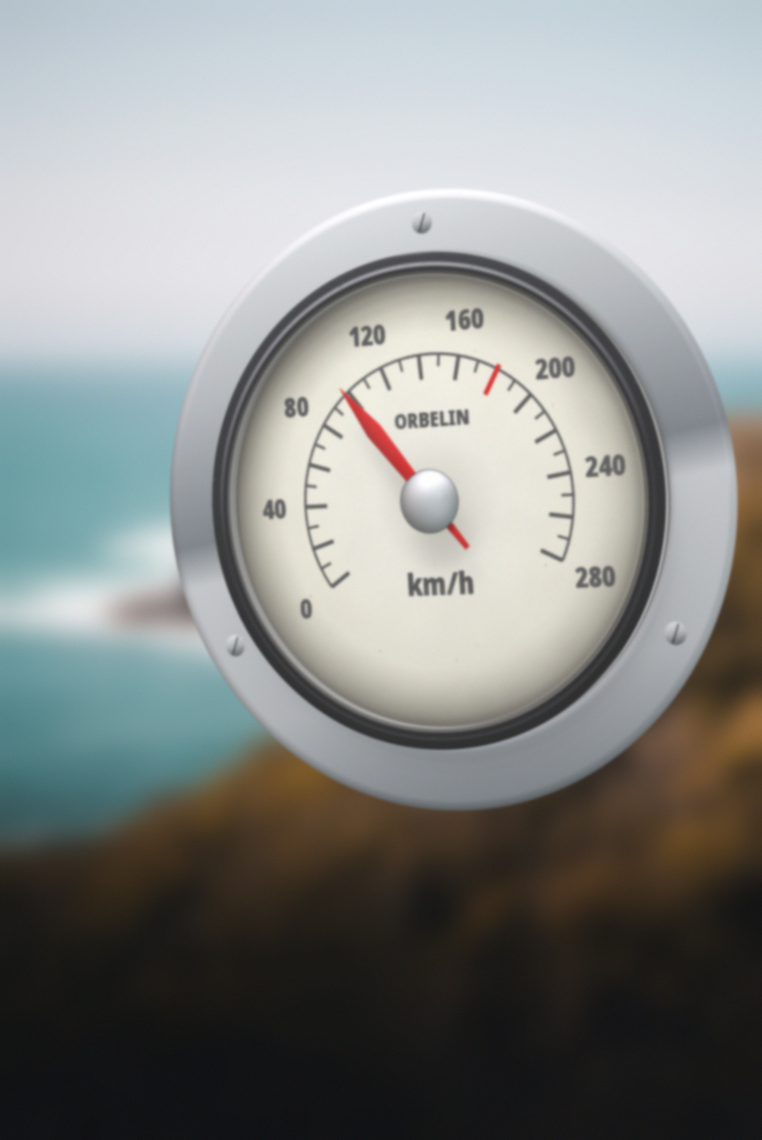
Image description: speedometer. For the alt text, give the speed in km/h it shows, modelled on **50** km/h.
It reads **100** km/h
